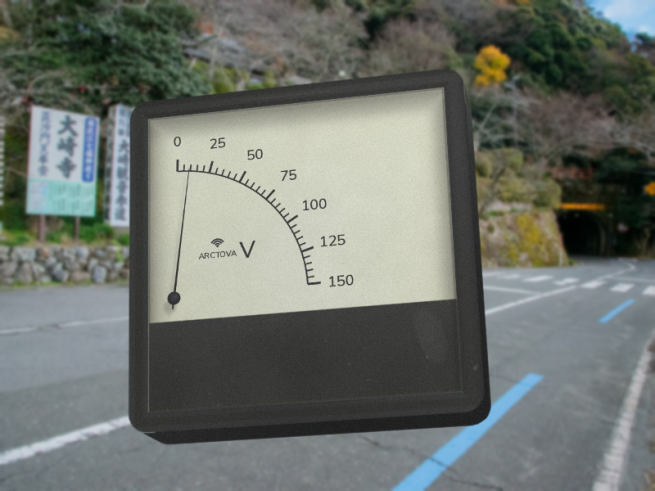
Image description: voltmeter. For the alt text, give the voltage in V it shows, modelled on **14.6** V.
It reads **10** V
